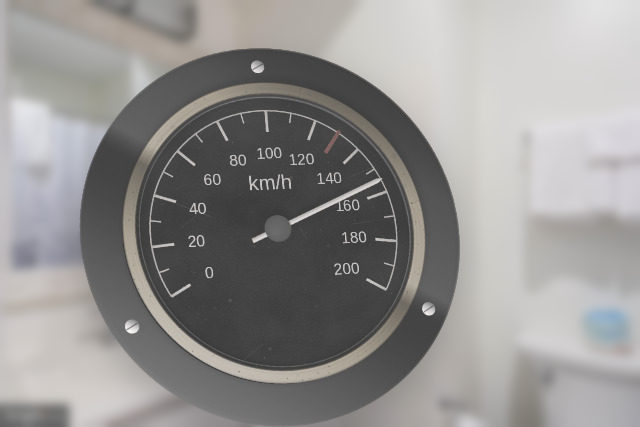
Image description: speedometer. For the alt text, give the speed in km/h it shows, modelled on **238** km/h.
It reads **155** km/h
